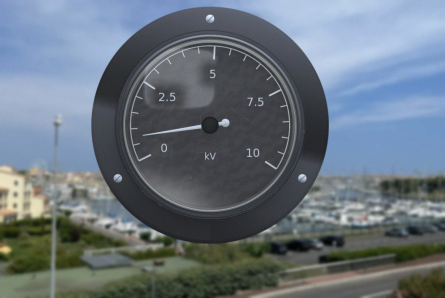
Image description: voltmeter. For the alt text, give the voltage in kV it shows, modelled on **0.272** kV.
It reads **0.75** kV
